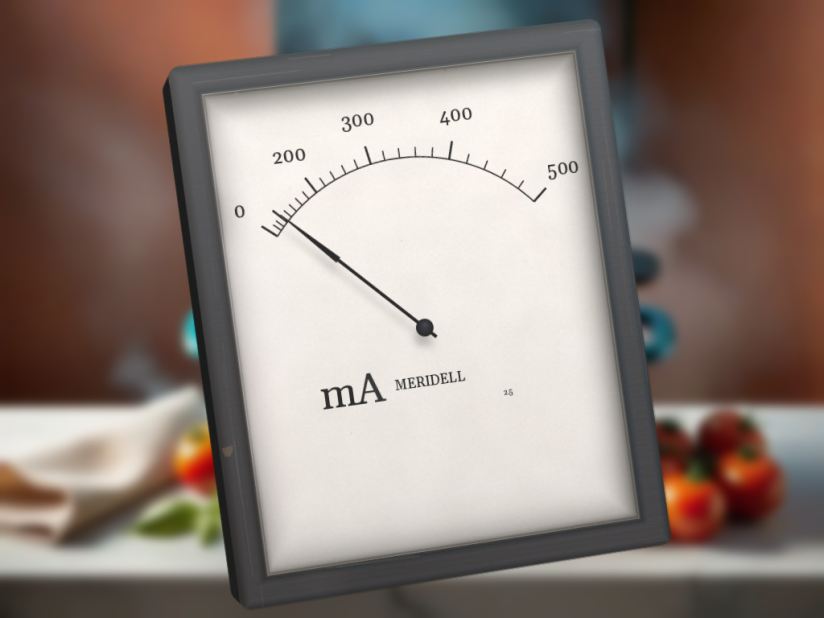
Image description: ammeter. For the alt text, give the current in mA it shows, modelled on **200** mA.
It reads **100** mA
